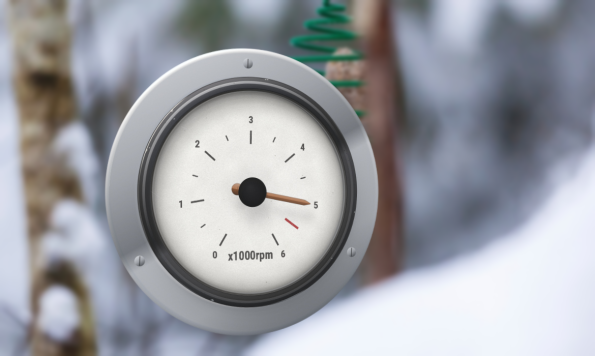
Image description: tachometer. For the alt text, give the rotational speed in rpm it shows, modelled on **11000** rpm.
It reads **5000** rpm
